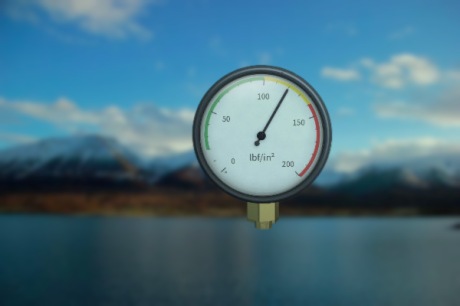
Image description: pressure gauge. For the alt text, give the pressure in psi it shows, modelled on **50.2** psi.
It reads **120** psi
